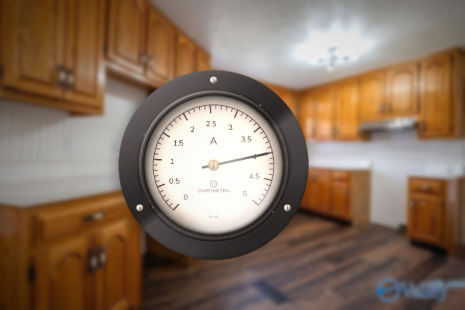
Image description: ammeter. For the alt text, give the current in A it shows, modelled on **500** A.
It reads **4** A
